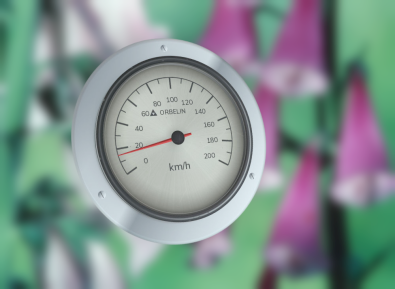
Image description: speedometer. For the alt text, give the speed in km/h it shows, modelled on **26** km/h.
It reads **15** km/h
